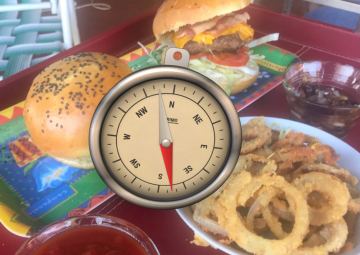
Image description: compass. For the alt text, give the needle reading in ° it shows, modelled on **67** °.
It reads **165** °
